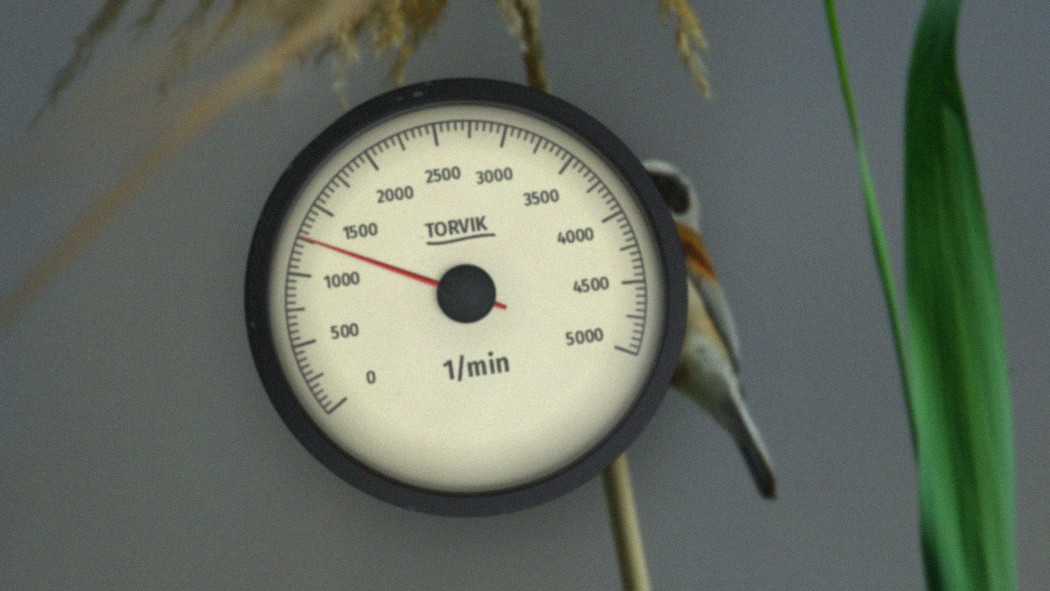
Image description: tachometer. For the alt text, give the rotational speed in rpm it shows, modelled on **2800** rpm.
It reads **1250** rpm
